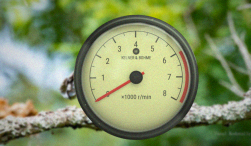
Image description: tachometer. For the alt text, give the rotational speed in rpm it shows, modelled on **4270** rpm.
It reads **0** rpm
